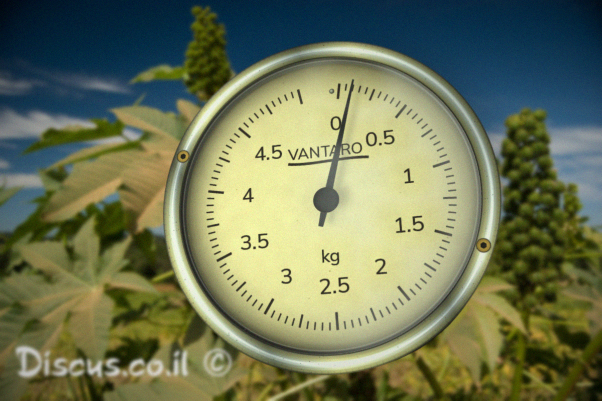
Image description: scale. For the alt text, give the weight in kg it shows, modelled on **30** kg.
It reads **0.1** kg
